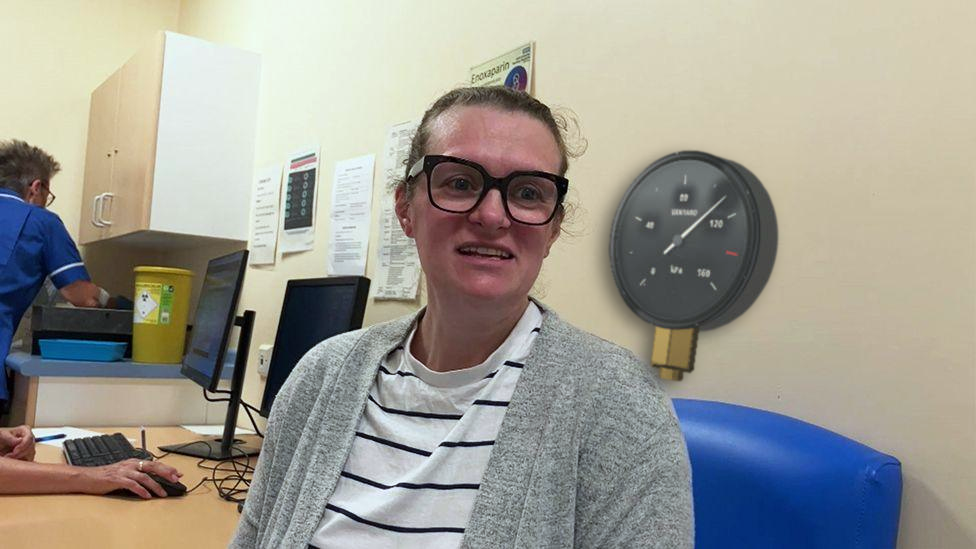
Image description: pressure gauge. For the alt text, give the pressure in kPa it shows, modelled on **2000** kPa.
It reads **110** kPa
